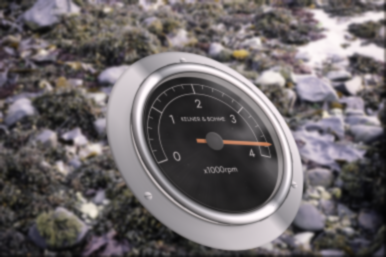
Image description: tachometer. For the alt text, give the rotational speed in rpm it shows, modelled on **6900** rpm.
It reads **3800** rpm
